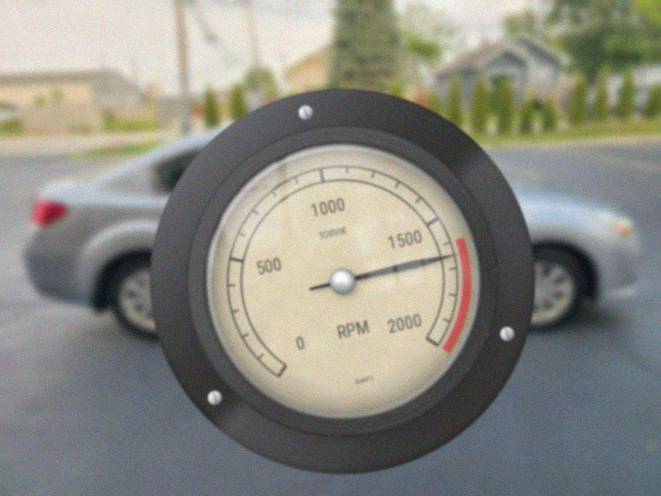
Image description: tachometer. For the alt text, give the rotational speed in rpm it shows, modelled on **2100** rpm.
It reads **1650** rpm
